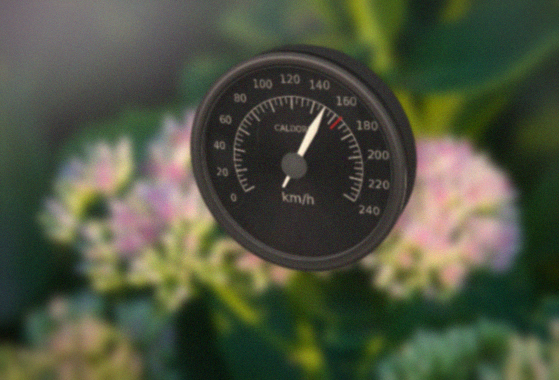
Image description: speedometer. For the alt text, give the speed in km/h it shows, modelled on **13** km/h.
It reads **150** km/h
